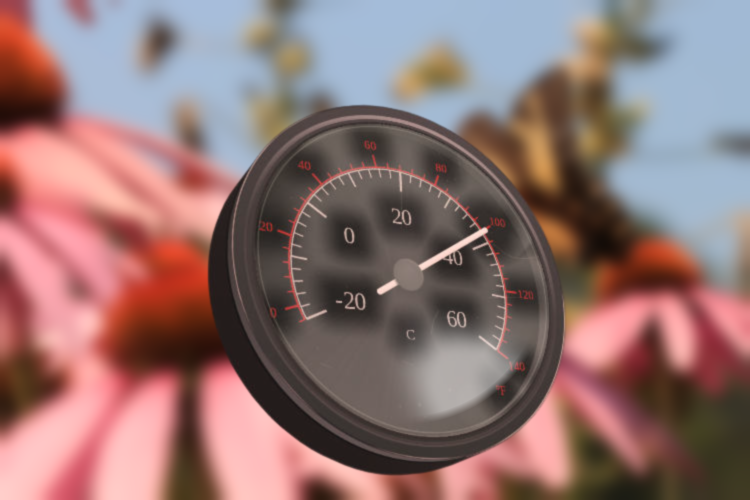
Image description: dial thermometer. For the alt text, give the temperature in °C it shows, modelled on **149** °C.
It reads **38** °C
